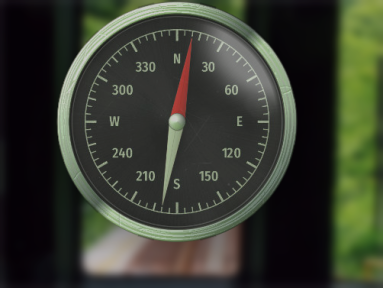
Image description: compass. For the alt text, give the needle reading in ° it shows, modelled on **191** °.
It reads **10** °
